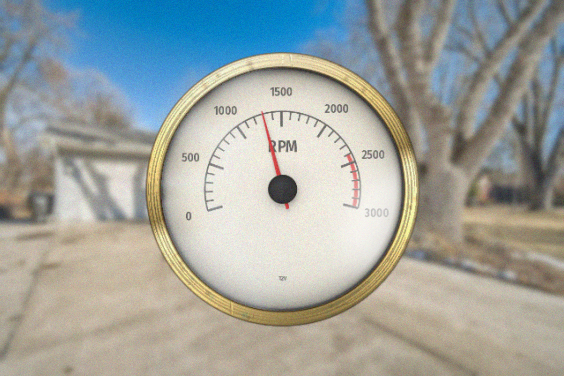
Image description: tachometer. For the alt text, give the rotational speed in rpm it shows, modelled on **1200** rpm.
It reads **1300** rpm
